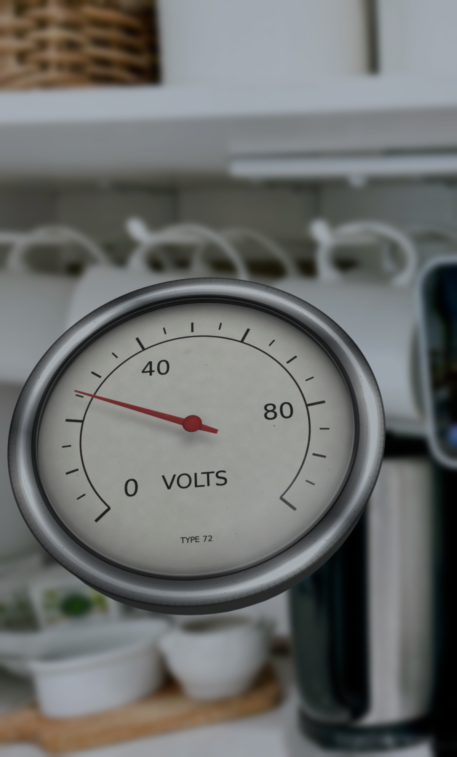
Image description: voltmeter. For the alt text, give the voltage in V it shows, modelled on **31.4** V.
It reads **25** V
